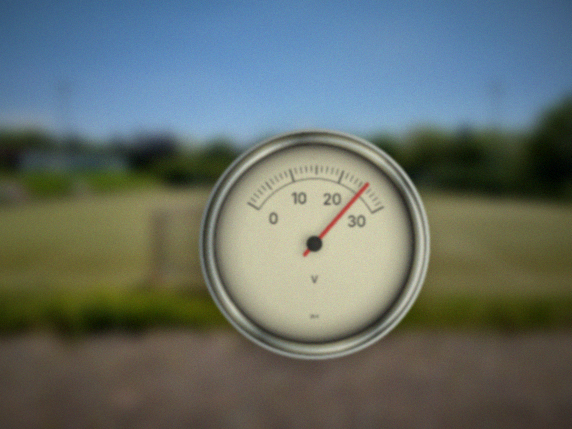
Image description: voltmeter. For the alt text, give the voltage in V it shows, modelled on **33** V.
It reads **25** V
